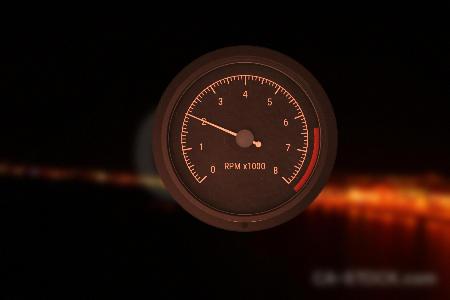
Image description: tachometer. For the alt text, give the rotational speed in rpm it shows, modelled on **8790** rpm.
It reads **2000** rpm
